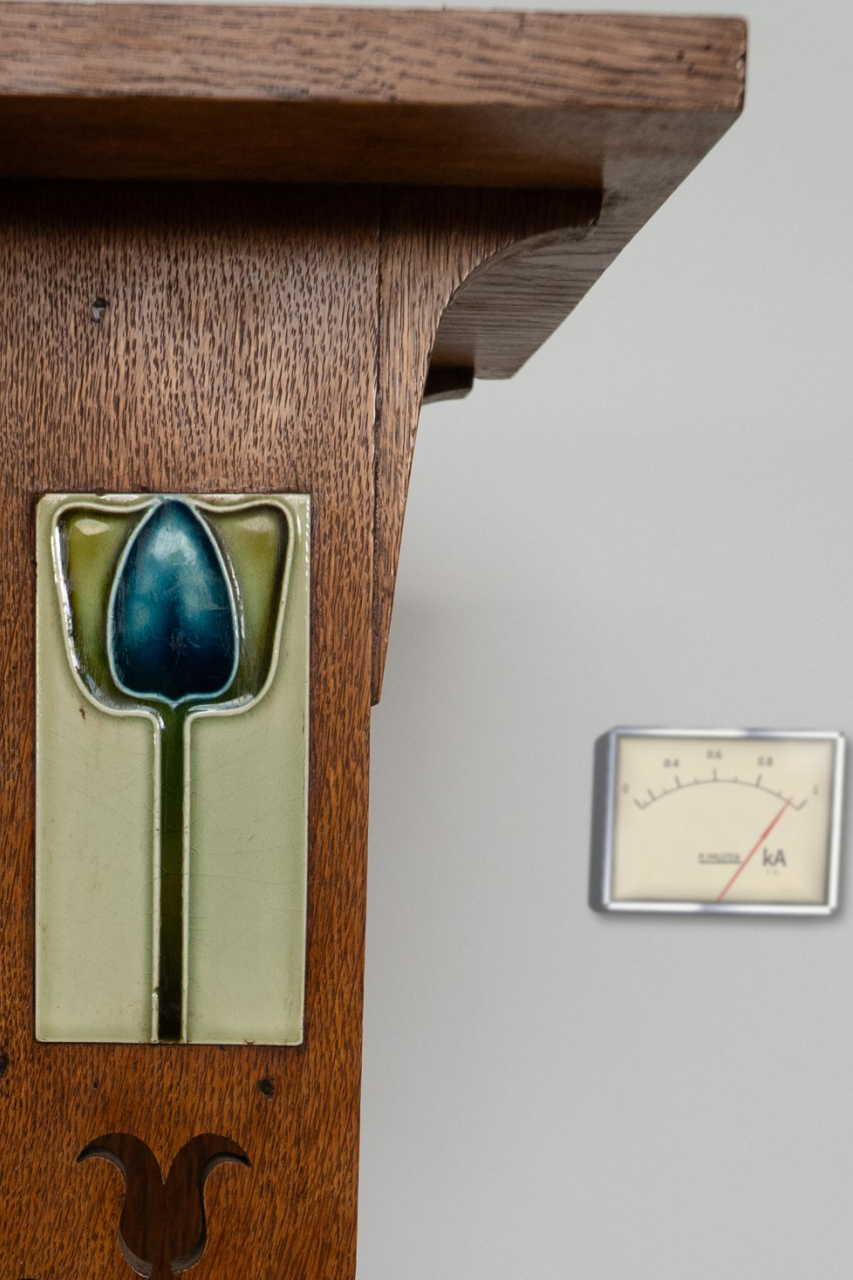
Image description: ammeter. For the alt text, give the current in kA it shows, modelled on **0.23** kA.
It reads **0.95** kA
